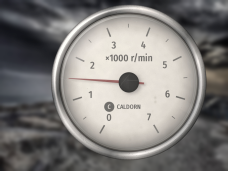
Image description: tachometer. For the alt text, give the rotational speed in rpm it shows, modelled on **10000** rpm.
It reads **1500** rpm
